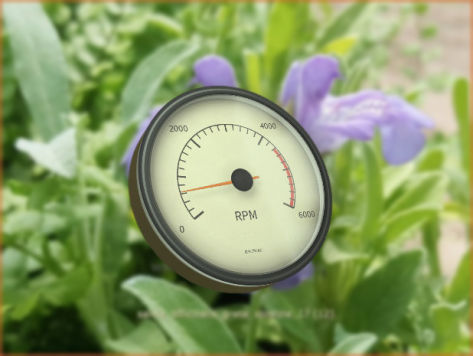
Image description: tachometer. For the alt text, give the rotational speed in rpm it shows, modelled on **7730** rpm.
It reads **600** rpm
